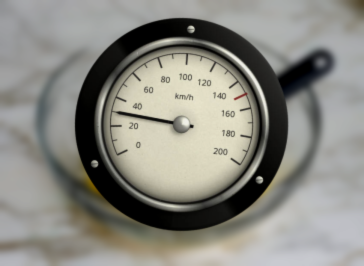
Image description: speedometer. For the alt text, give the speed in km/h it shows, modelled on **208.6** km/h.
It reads **30** km/h
